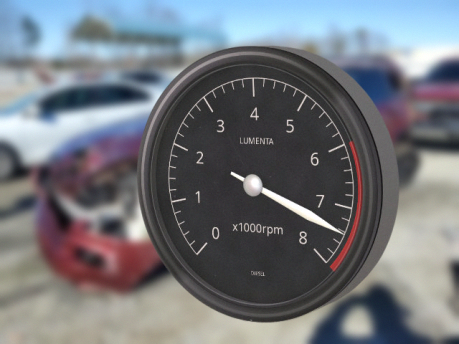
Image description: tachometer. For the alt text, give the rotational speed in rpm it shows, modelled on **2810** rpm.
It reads **7400** rpm
